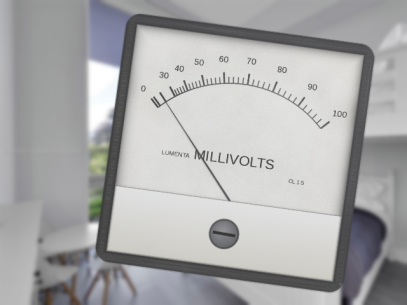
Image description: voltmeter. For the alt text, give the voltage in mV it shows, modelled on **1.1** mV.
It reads **20** mV
